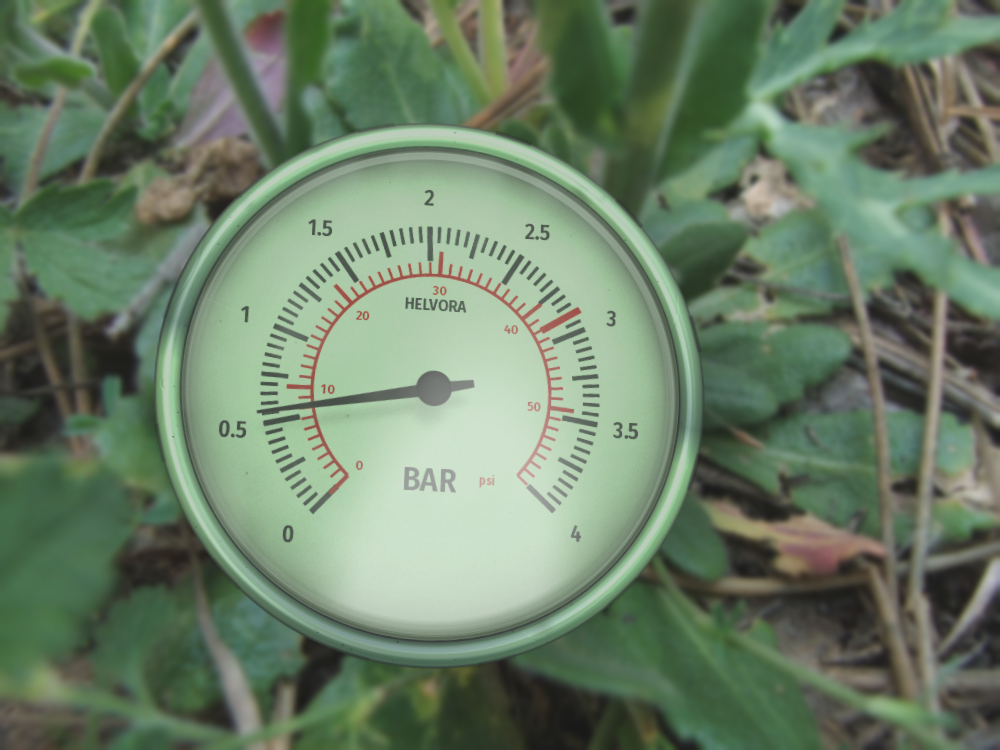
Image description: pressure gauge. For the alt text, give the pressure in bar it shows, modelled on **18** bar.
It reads **0.55** bar
